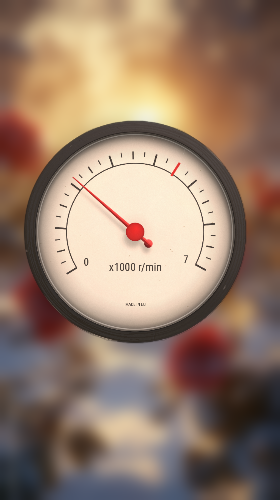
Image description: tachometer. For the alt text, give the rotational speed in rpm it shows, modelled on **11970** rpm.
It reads **2125** rpm
